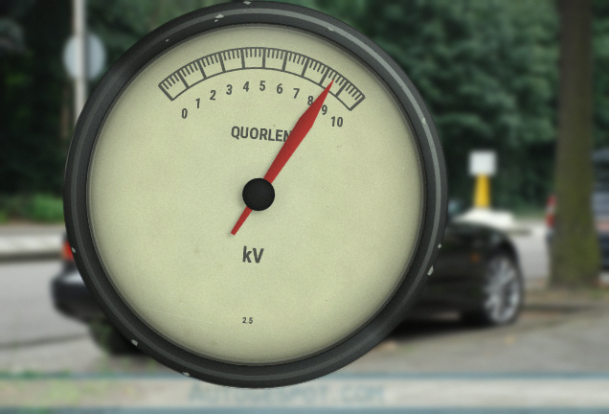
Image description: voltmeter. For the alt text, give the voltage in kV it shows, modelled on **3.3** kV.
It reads **8.4** kV
